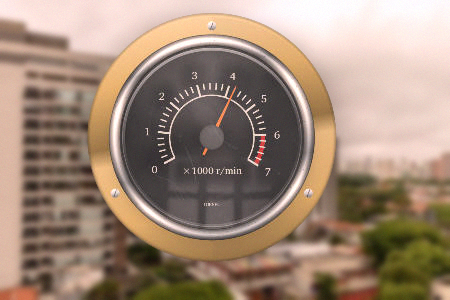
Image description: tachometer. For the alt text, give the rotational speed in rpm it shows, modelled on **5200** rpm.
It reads **4200** rpm
